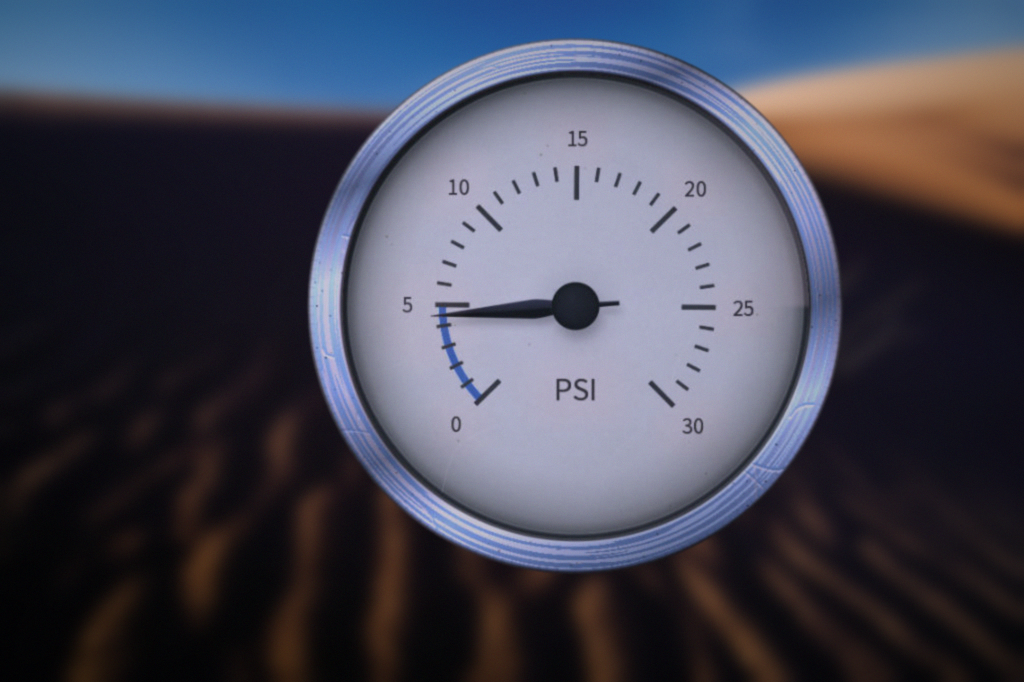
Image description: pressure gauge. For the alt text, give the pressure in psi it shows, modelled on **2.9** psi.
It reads **4.5** psi
